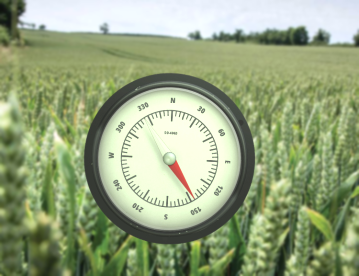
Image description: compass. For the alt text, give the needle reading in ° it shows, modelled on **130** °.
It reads **145** °
